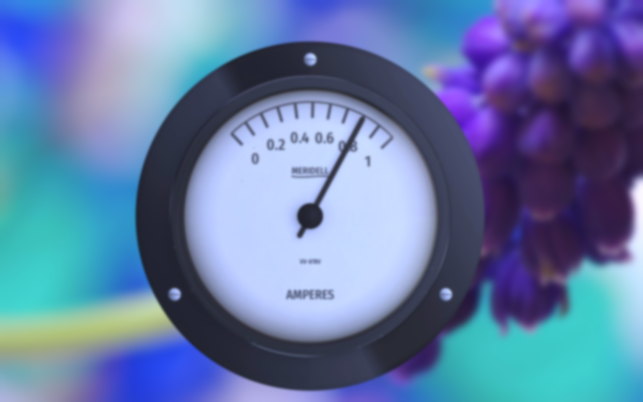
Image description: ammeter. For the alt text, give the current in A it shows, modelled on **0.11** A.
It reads **0.8** A
